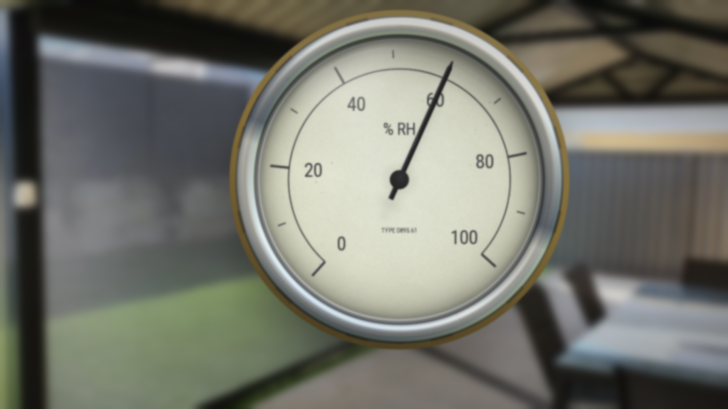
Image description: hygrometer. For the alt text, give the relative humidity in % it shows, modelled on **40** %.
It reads **60** %
